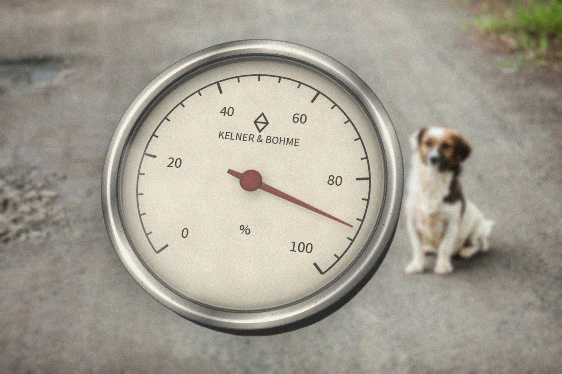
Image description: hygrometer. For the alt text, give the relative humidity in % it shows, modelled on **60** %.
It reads **90** %
